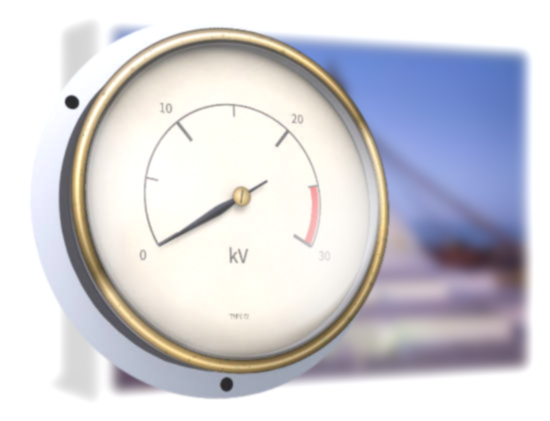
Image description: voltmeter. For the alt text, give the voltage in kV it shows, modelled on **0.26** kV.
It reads **0** kV
